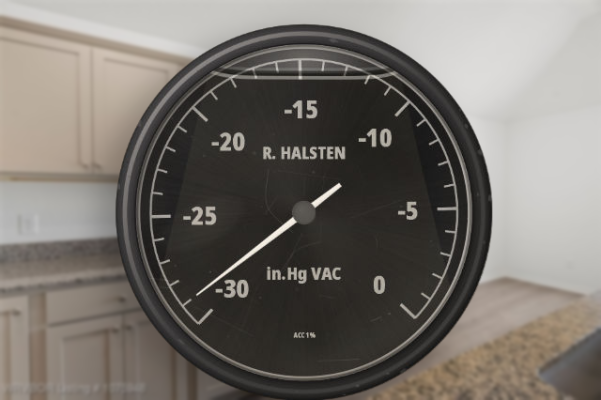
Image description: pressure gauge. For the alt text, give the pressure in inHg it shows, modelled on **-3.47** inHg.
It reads **-29** inHg
